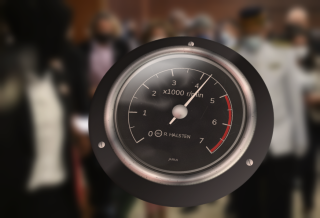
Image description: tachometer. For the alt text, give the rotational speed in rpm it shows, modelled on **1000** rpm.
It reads **4250** rpm
